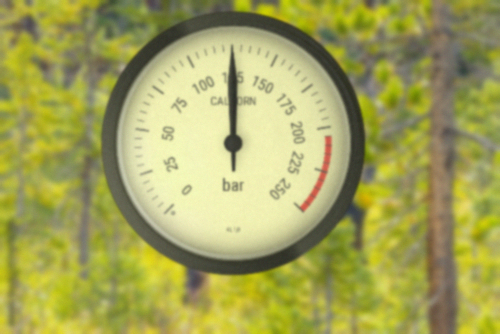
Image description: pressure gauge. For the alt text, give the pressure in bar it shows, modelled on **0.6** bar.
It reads **125** bar
